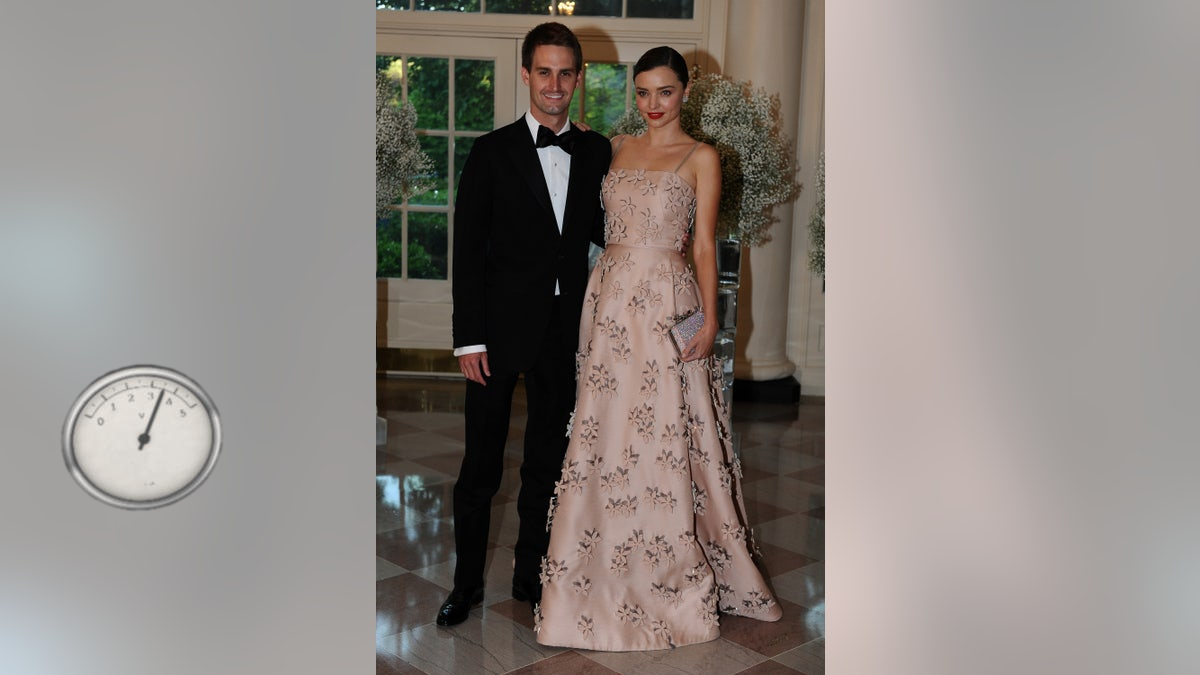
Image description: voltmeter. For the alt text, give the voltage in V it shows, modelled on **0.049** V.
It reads **3.5** V
